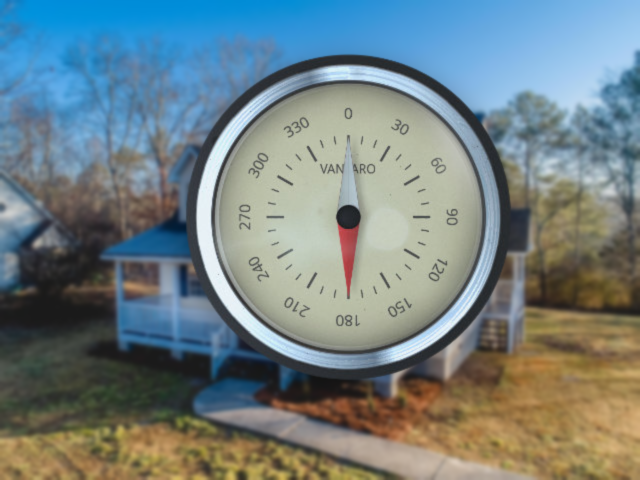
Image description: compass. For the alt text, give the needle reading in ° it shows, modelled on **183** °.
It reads **180** °
